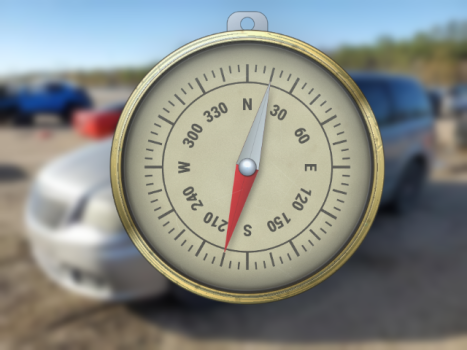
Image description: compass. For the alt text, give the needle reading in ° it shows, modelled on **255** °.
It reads **195** °
